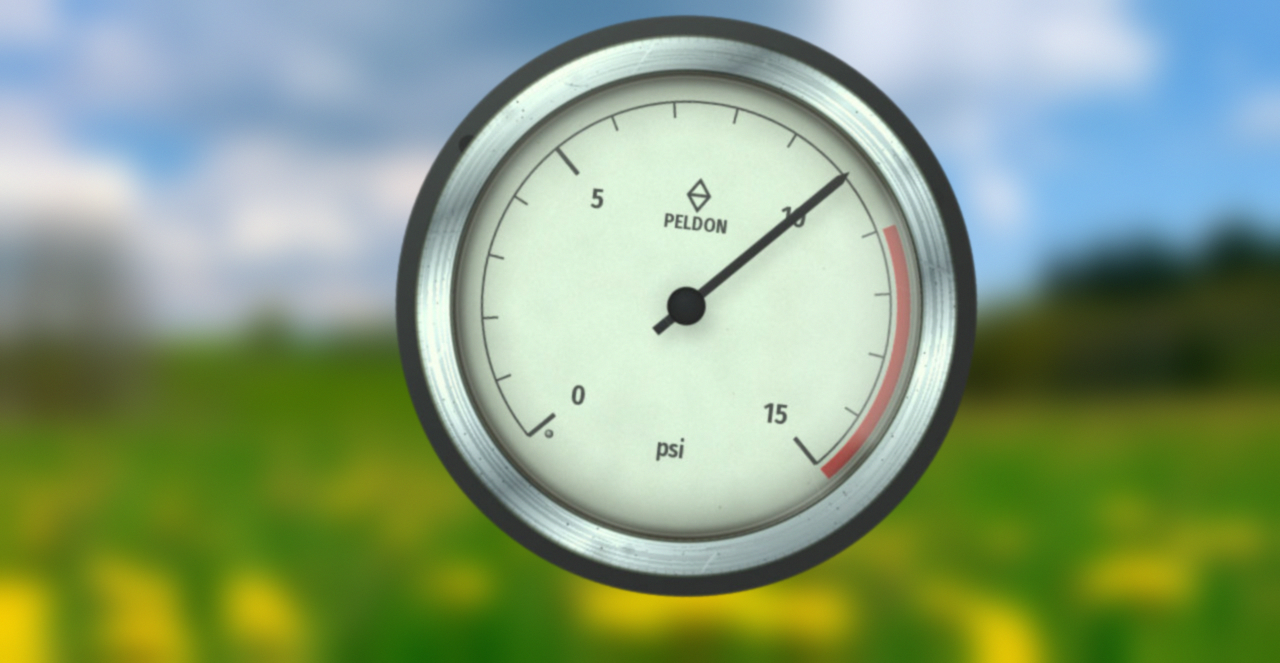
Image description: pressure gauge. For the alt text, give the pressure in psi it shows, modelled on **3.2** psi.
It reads **10** psi
